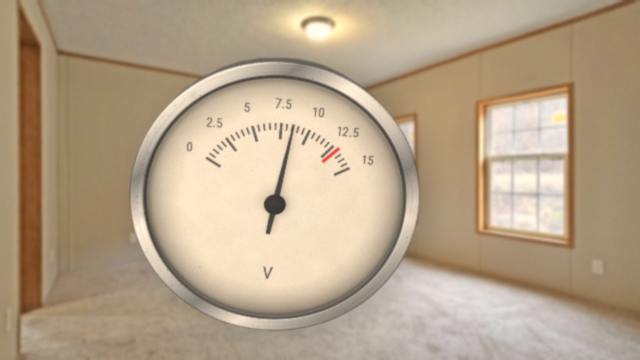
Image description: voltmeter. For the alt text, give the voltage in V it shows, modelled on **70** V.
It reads **8.5** V
